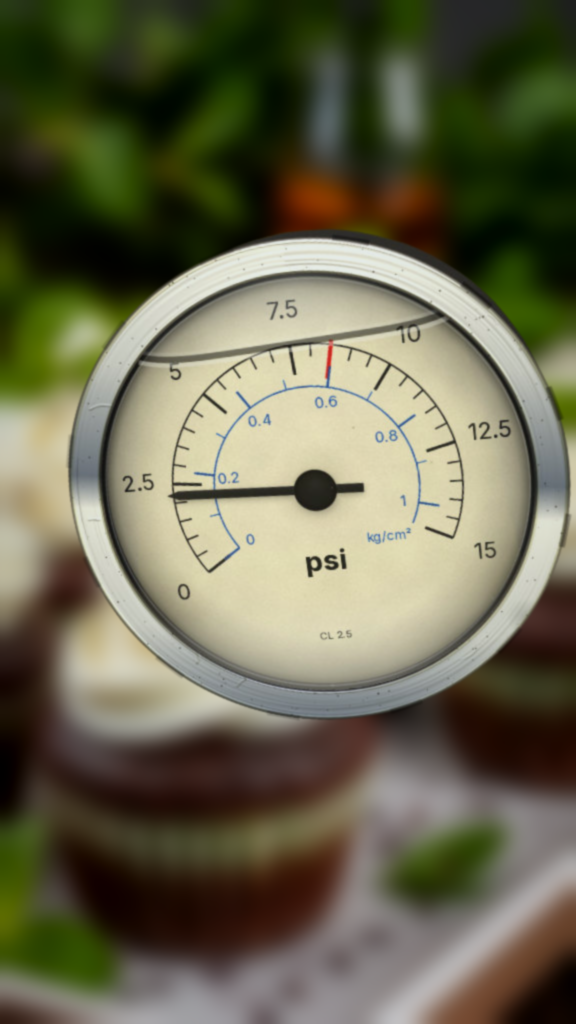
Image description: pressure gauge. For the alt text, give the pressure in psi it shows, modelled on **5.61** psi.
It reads **2.25** psi
